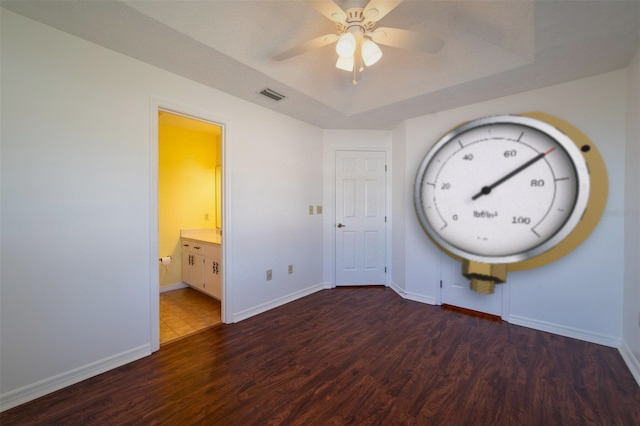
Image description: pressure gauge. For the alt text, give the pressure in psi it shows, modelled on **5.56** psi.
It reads **70** psi
